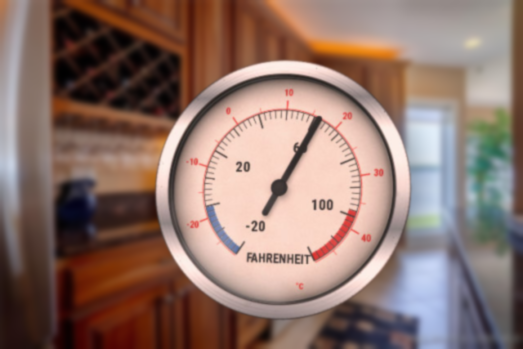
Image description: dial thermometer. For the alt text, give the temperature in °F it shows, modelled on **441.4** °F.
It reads **62** °F
